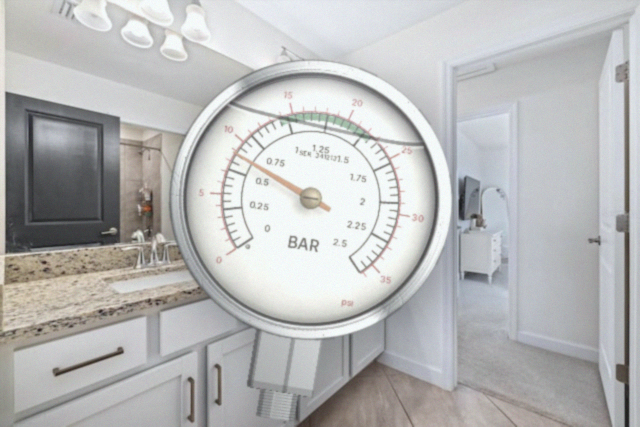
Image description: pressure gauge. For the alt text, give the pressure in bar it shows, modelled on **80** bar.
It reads **0.6** bar
